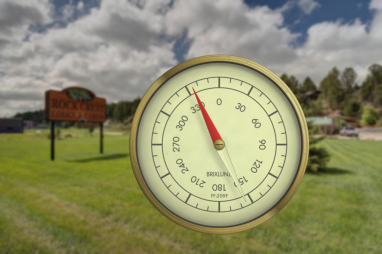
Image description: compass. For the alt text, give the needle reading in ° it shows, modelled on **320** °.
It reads **335** °
